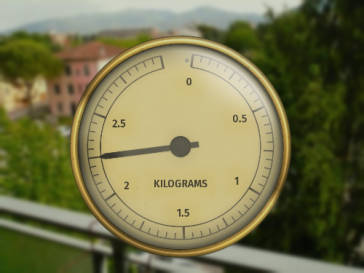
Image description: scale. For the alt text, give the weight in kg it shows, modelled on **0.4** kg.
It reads **2.25** kg
